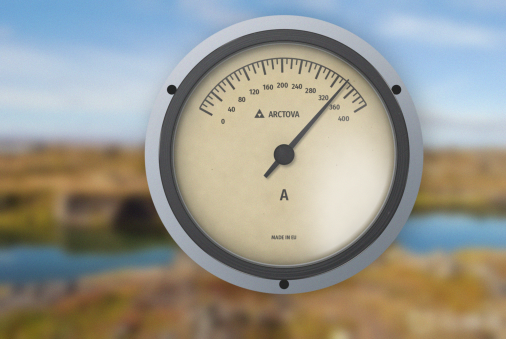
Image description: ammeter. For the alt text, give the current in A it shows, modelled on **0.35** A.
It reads **340** A
